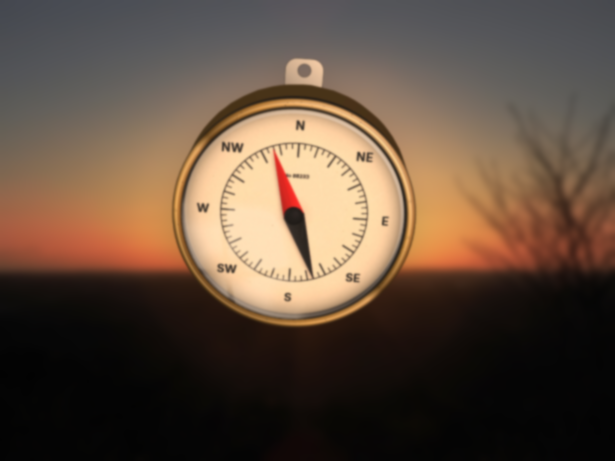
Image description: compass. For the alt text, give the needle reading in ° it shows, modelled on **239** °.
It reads **340** °
